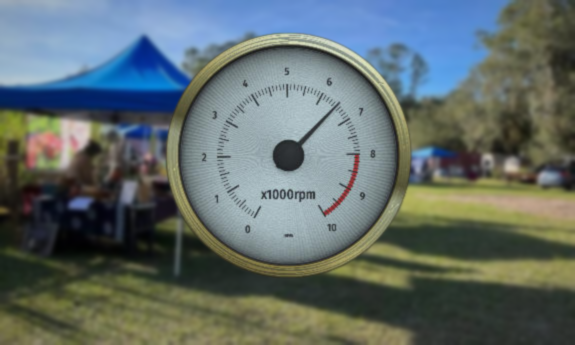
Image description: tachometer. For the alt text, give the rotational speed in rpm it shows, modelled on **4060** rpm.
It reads **6500** rpm
